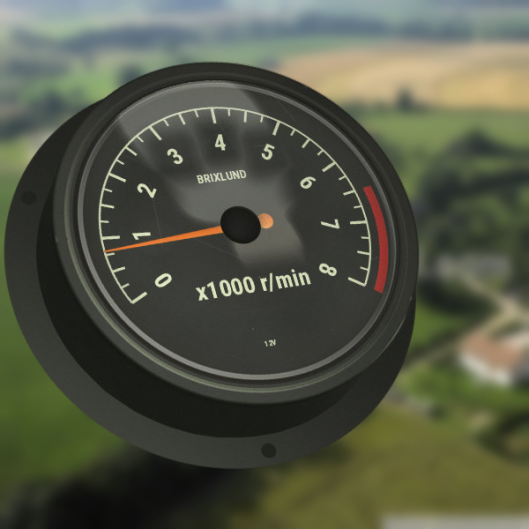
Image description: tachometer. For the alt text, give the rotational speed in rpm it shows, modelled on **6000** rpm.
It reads **750** rpm
